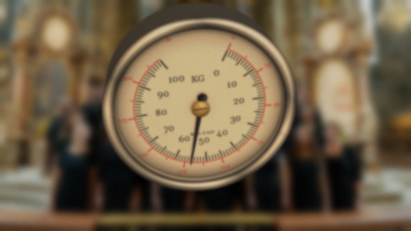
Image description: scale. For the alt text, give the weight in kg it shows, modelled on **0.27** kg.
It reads **55** kg
